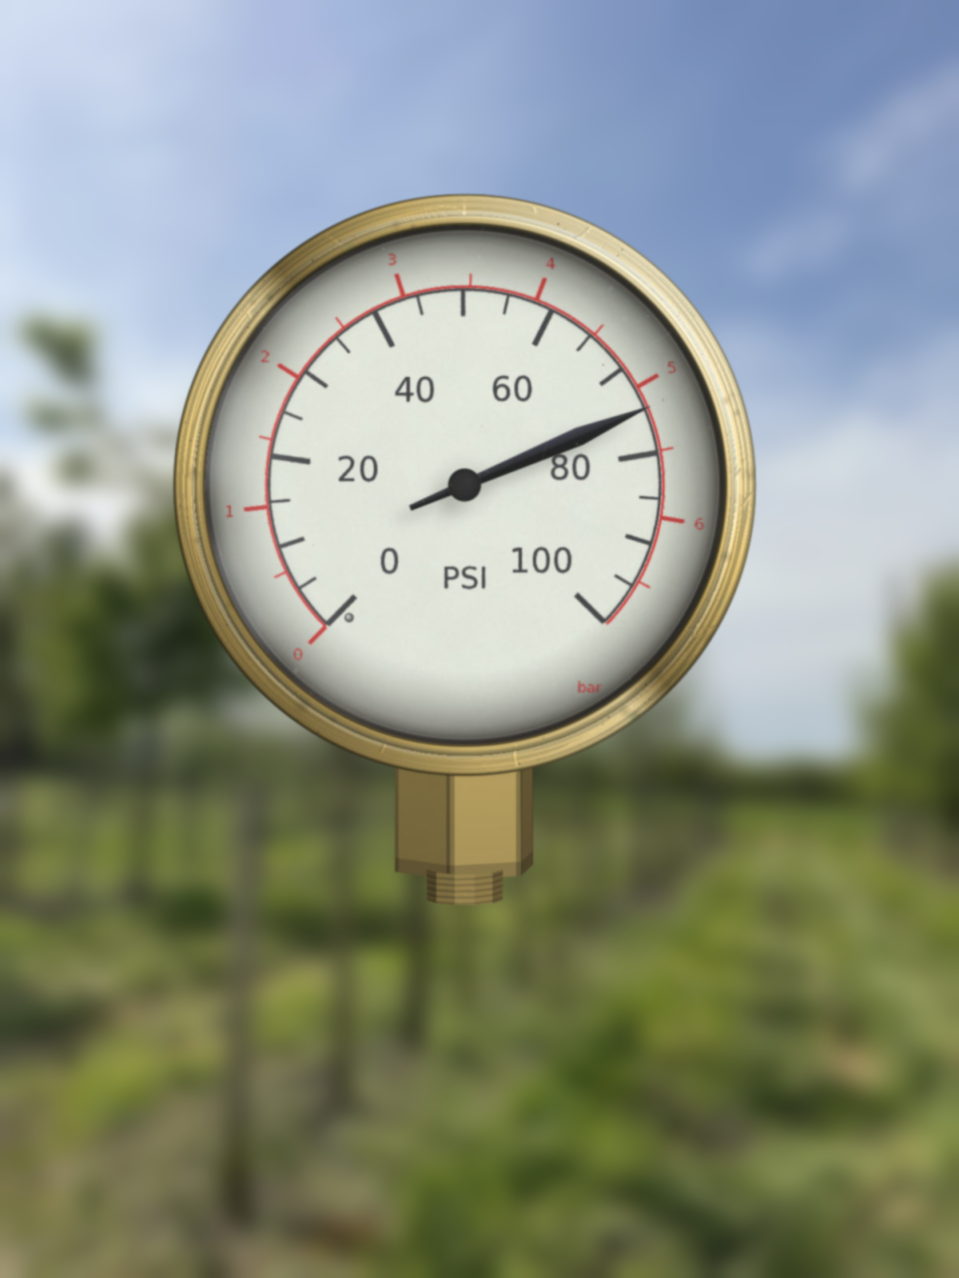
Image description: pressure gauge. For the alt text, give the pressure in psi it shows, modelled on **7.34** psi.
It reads **75** psi
